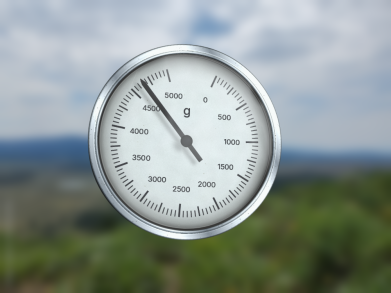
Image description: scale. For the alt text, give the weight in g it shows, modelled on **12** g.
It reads **4650** g
